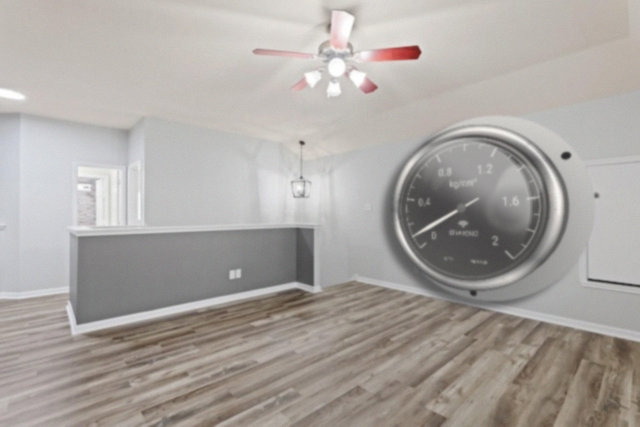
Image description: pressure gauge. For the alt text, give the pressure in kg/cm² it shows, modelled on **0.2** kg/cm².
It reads **0.1** kg/cm²
